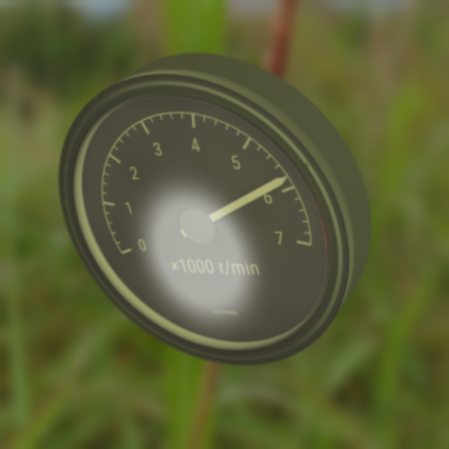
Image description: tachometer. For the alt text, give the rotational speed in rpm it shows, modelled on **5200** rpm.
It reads **5800** rpm
